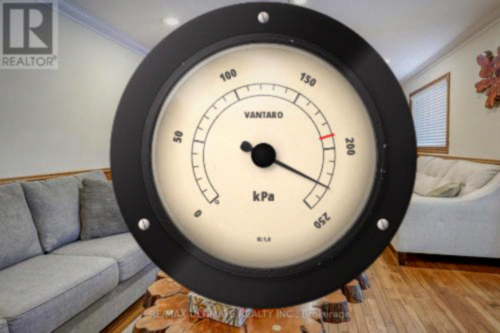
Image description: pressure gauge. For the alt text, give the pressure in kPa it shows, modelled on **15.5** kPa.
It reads **230** kPa
